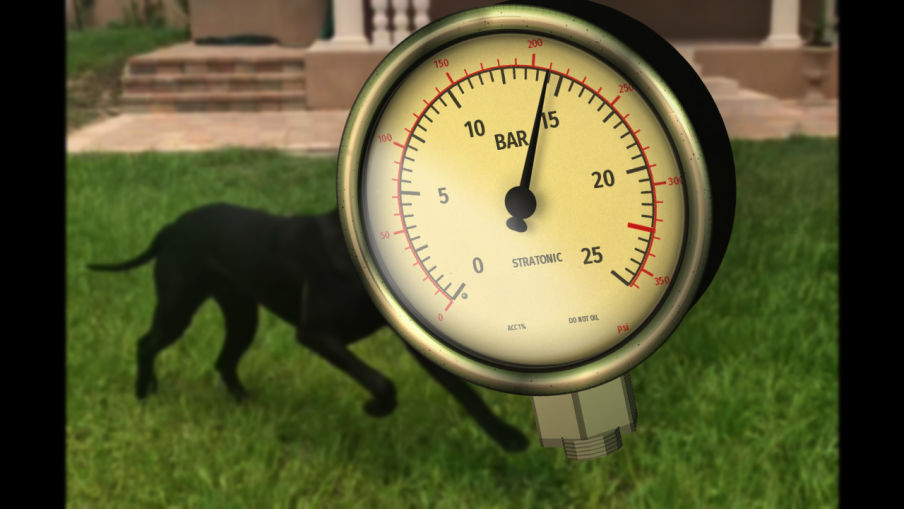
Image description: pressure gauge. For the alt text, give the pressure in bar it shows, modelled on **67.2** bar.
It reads **14.5** bar
